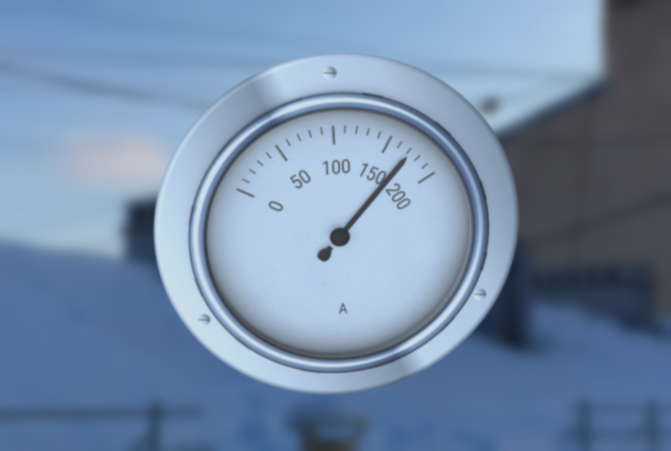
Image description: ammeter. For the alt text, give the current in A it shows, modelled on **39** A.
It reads **170** A
